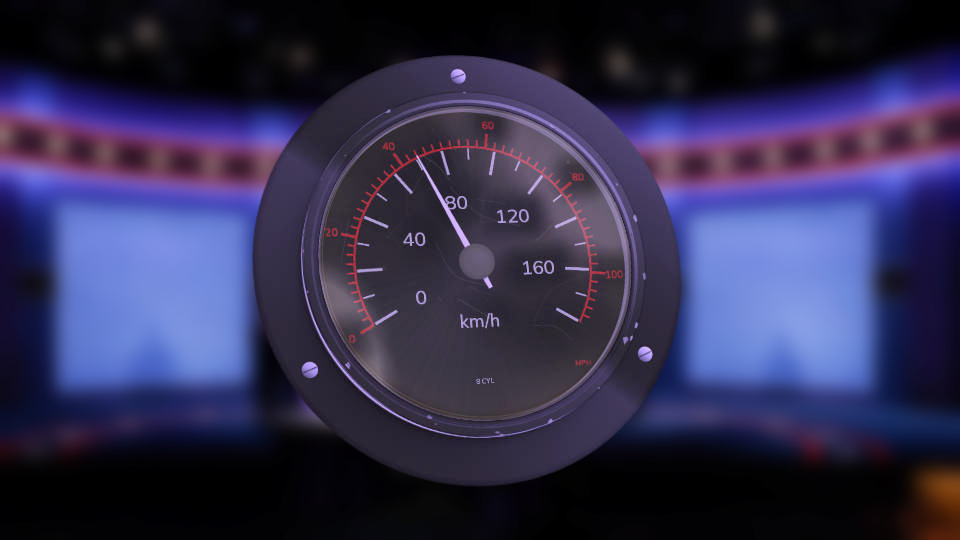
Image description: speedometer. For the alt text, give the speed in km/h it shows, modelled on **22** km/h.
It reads **70** km/h
